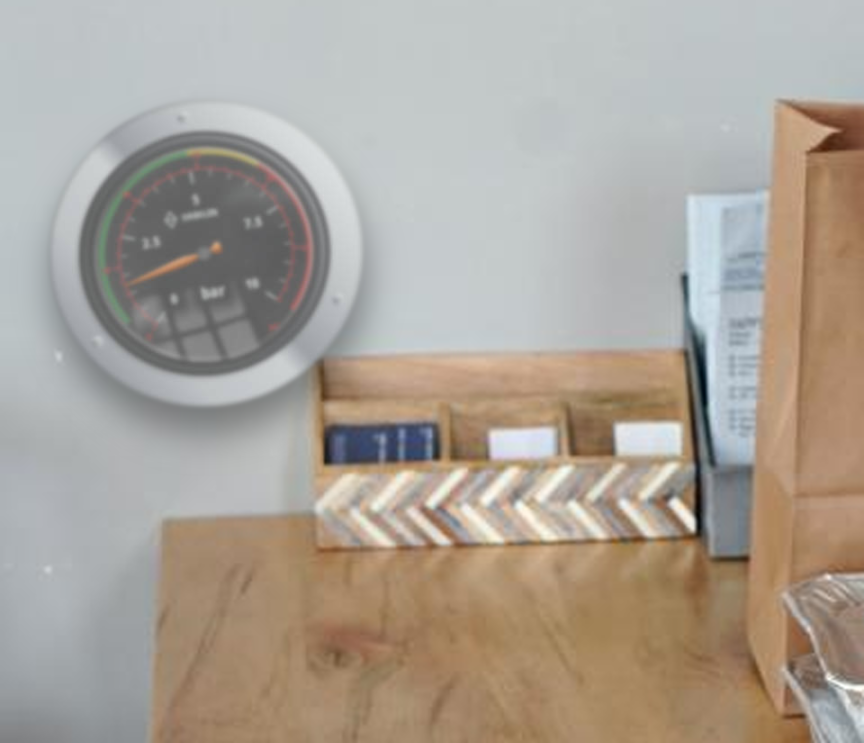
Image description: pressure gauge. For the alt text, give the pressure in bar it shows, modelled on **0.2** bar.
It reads **1.25** bar
